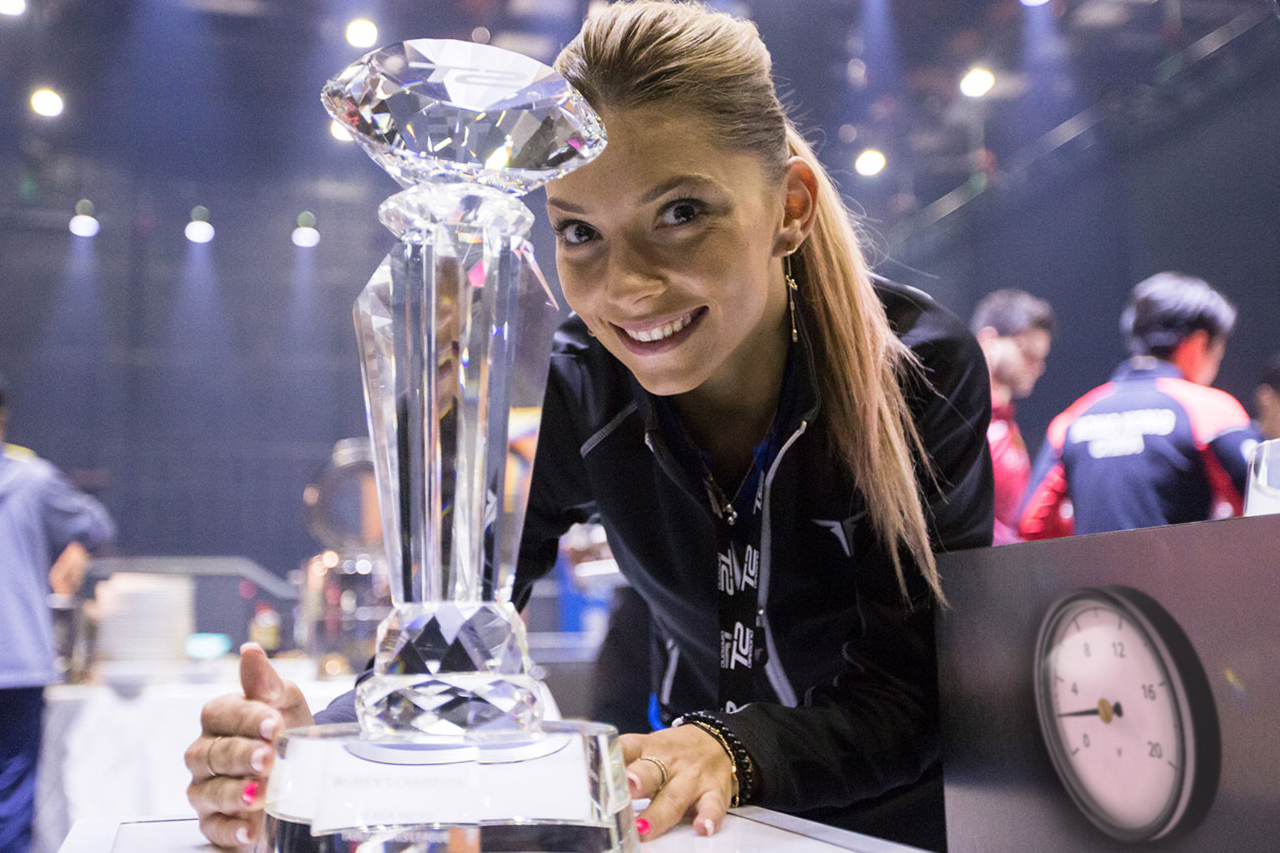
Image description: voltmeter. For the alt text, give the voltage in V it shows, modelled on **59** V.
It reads **2** V
